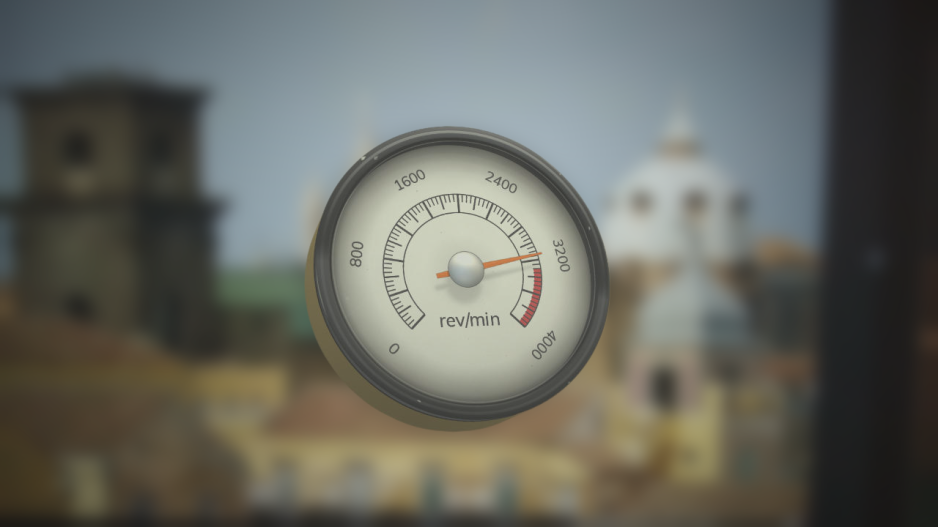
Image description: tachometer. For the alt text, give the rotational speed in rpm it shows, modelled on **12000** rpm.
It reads **3150** rpm
